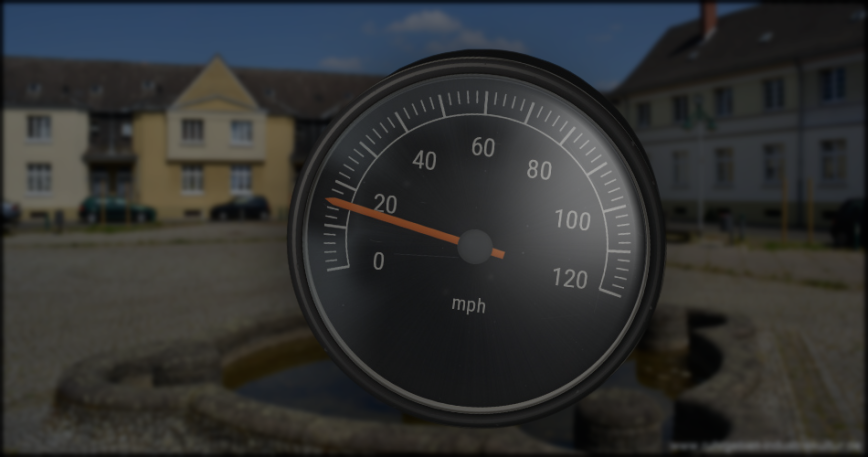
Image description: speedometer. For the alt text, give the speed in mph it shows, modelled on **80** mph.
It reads **16** mph
